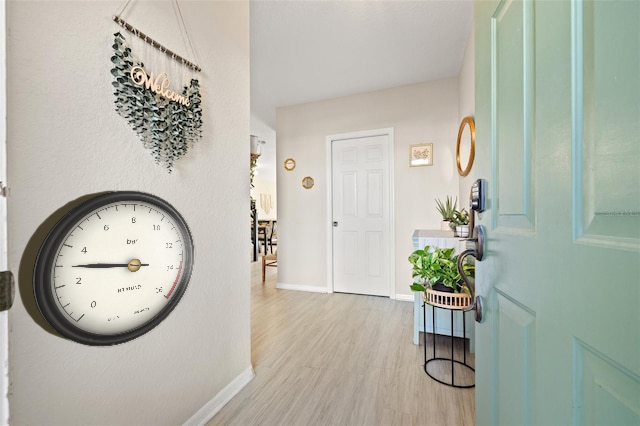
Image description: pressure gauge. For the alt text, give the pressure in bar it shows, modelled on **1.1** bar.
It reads **3** bar
